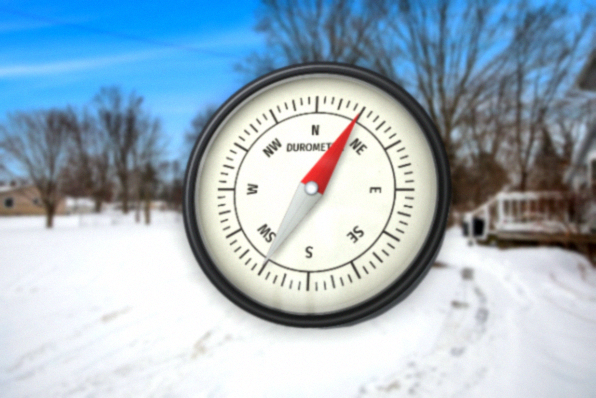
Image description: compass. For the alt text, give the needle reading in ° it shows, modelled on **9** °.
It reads **30** °
